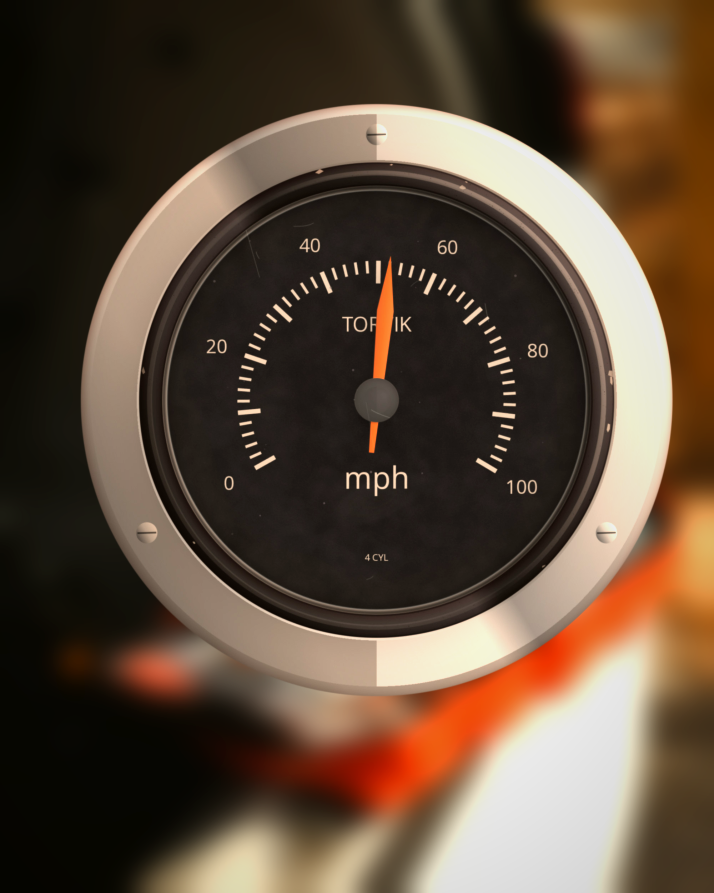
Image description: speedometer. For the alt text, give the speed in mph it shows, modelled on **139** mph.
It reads **52** mph
